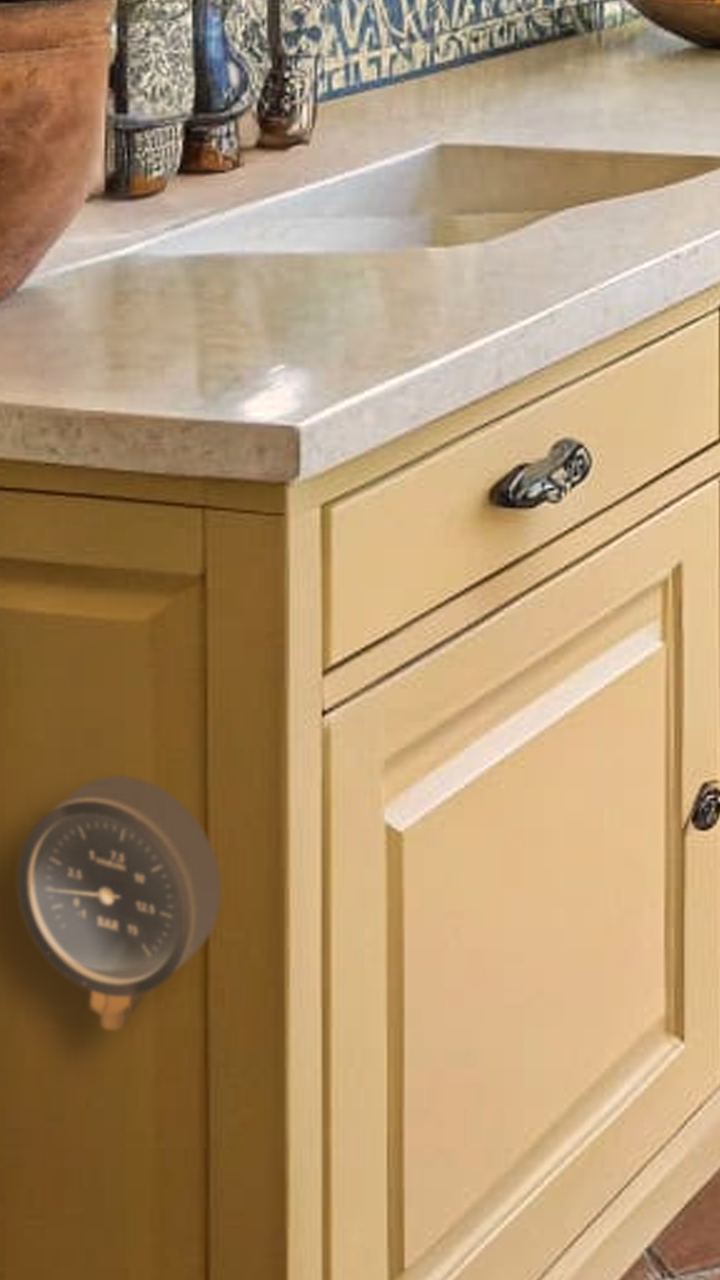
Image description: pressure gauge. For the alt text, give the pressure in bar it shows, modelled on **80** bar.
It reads **1** bar
